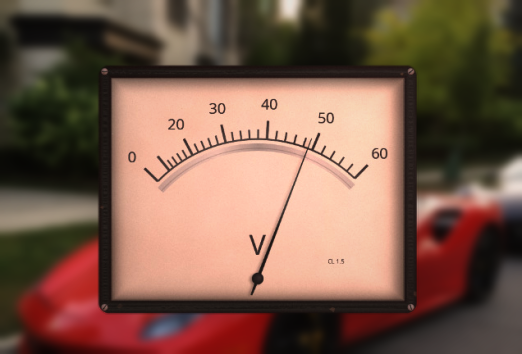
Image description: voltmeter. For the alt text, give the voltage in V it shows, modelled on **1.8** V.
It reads **49** V
